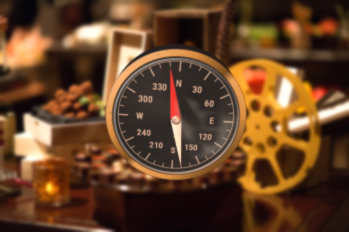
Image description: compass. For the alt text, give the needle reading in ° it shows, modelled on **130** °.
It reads **350** °
